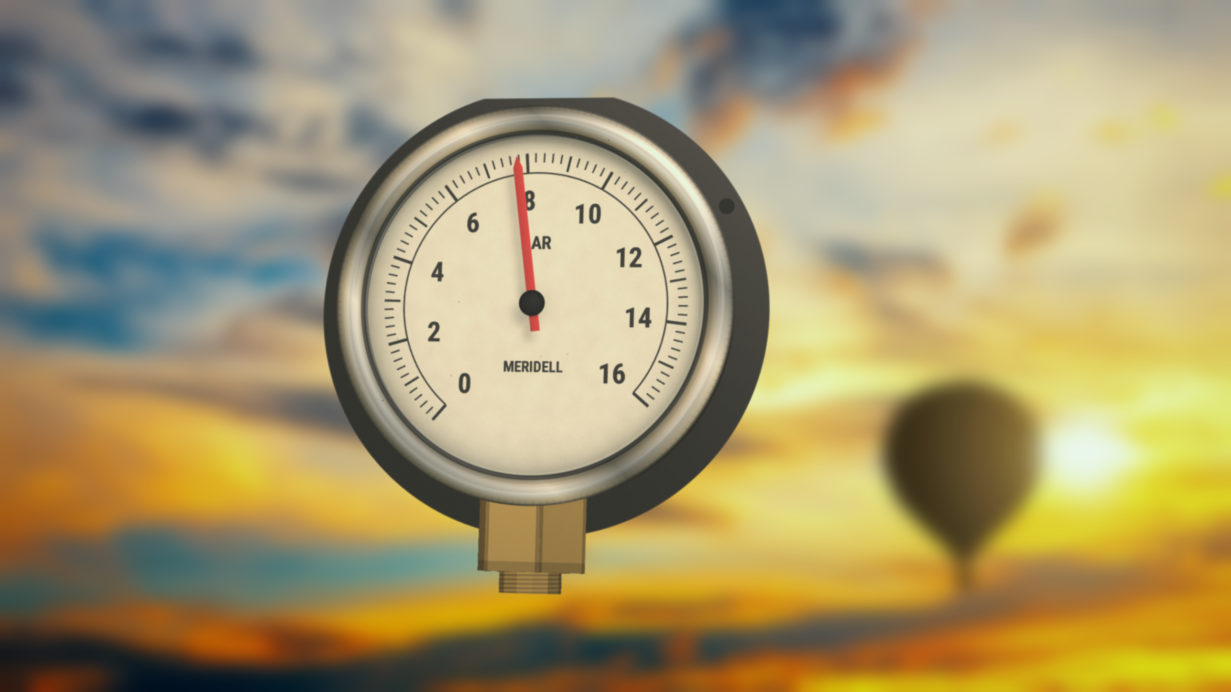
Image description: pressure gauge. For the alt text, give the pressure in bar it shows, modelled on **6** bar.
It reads **7.8** bar
